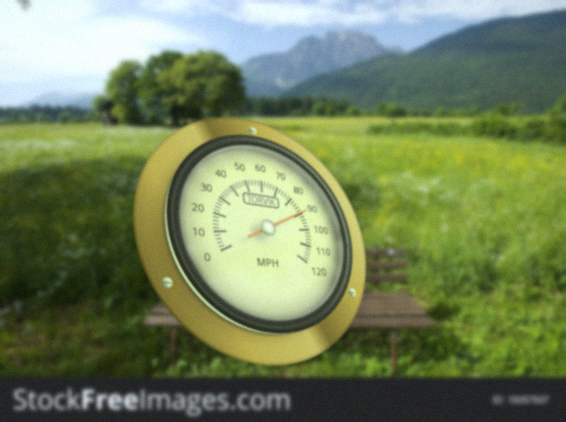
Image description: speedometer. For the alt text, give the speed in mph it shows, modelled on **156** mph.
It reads **90** mph
